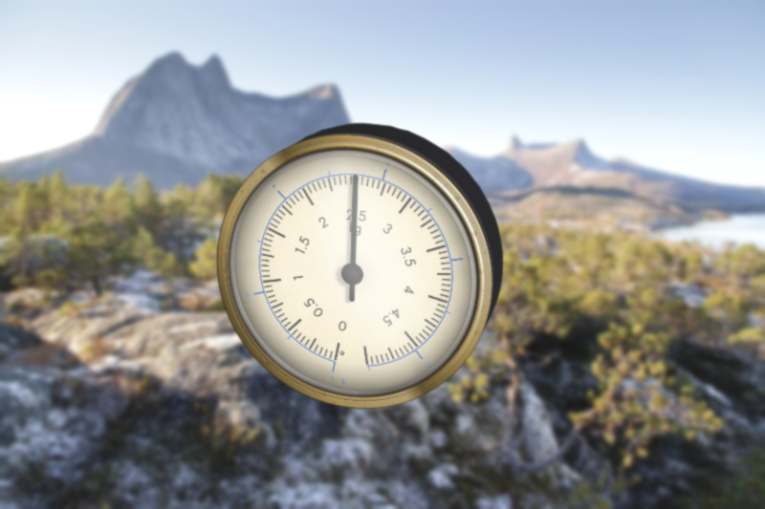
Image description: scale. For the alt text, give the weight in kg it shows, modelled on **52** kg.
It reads **2.5** kg
